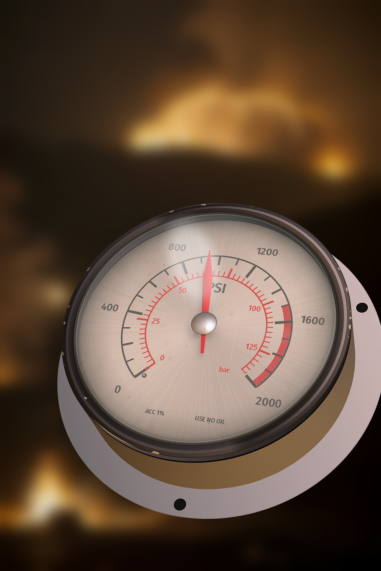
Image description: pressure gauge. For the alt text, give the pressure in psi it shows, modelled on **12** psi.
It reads **950** psi
